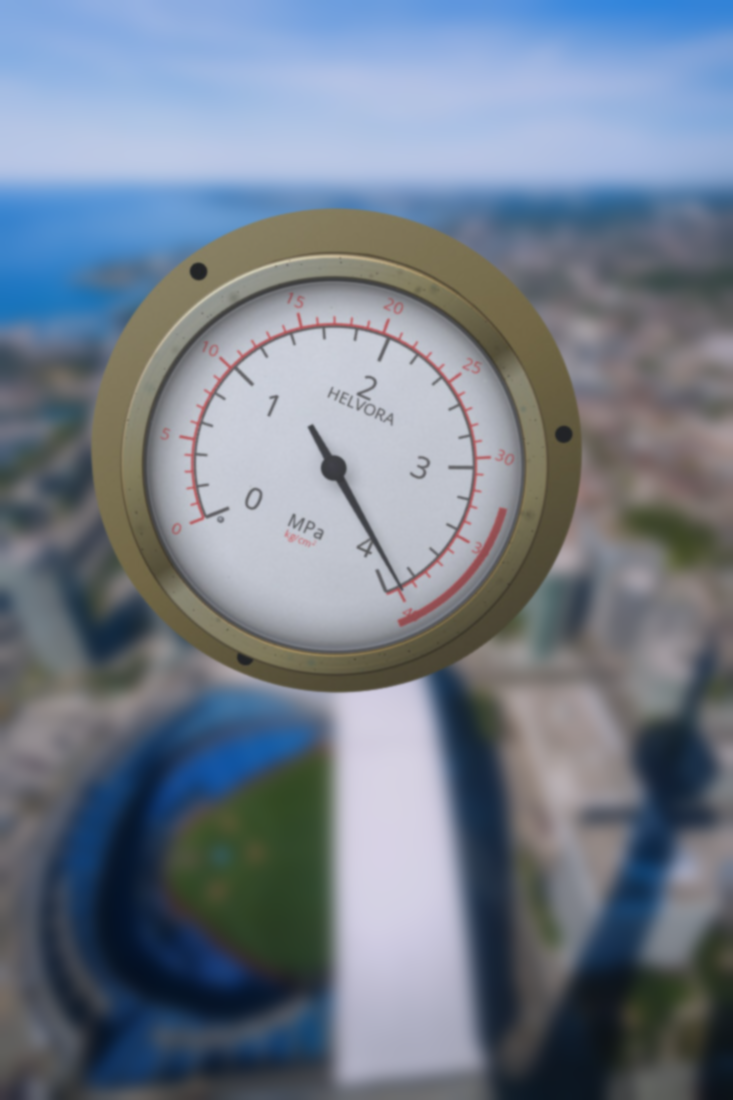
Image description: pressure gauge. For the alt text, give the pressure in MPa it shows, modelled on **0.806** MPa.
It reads **3.9** MPa
